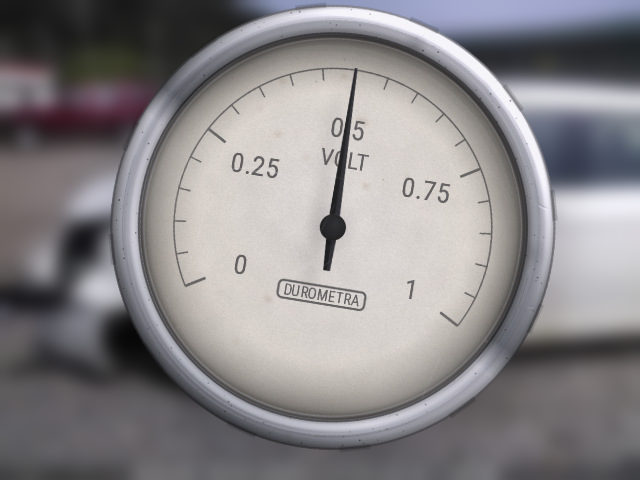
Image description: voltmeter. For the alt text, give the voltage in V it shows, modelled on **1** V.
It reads **0.5** V
